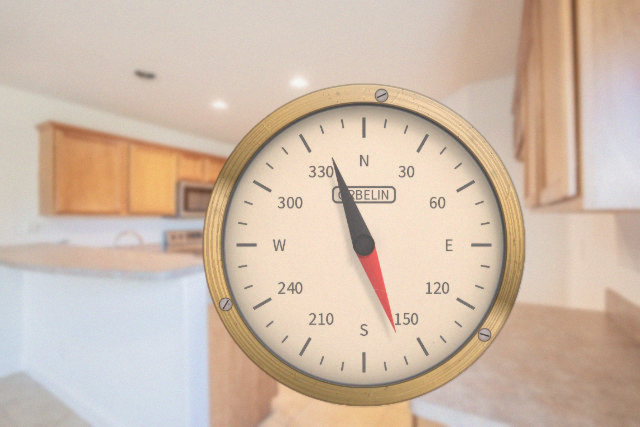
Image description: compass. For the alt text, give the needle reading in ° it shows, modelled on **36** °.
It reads **160** °
